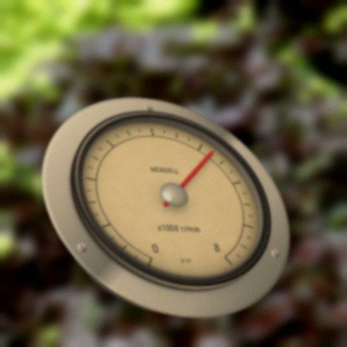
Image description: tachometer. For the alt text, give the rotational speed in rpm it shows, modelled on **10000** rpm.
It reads **5250** rpm
